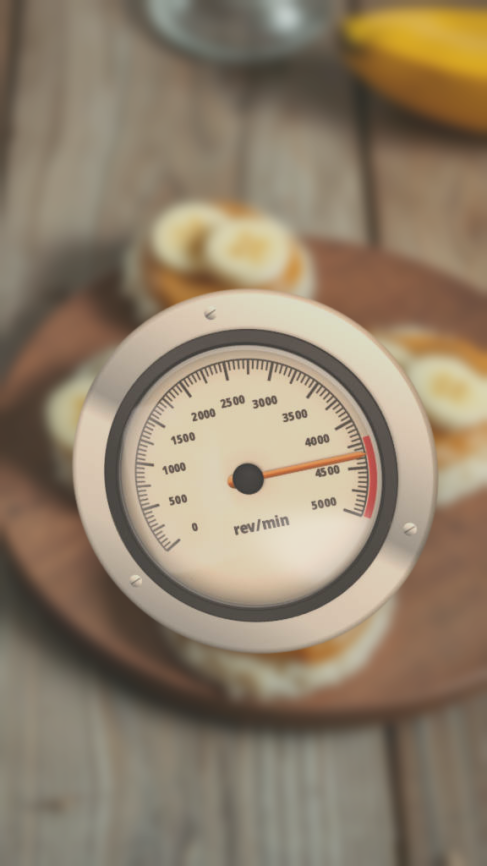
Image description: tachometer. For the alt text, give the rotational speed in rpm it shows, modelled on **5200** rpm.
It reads **4350** rpm
